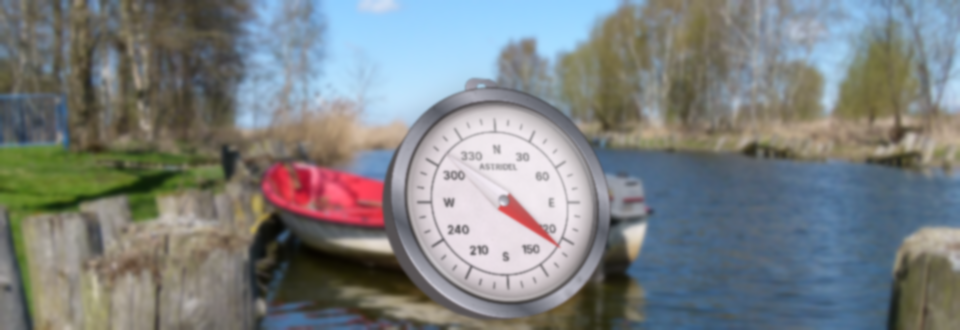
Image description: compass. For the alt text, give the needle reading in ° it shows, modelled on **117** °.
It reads **130** °
